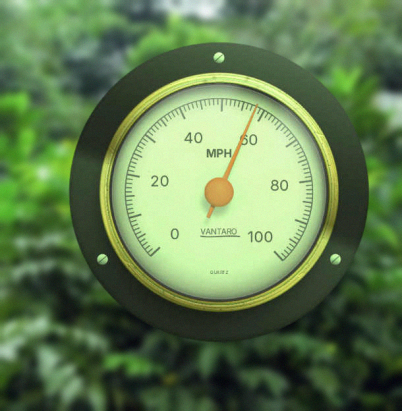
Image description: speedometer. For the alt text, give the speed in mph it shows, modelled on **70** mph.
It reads **58** mph
